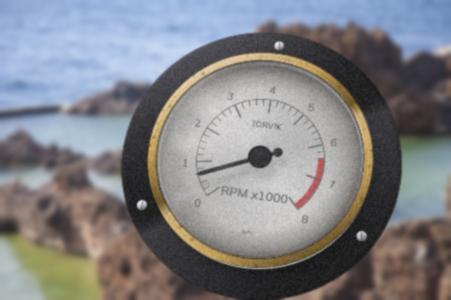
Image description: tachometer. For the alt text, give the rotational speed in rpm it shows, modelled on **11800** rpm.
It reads **600** rpm
